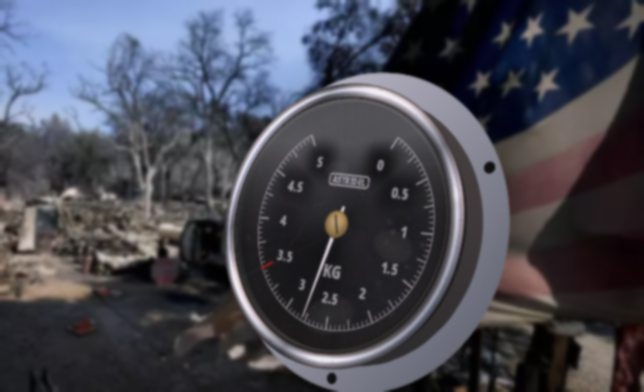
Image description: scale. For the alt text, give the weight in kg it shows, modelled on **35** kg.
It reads **2.75** kg
